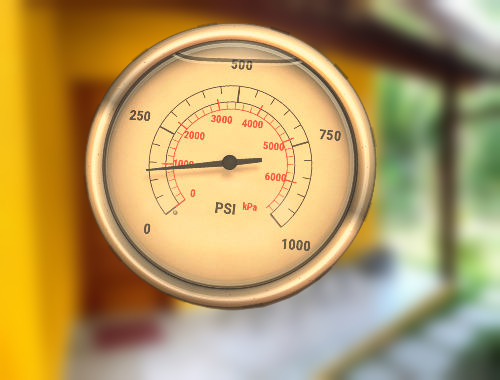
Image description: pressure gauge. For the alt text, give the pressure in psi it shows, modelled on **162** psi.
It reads **125** psi
